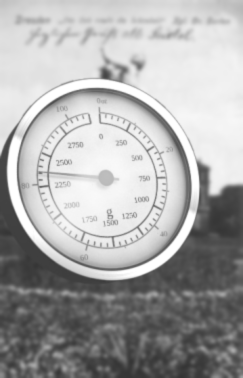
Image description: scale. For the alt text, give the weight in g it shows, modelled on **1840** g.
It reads **2350** g
